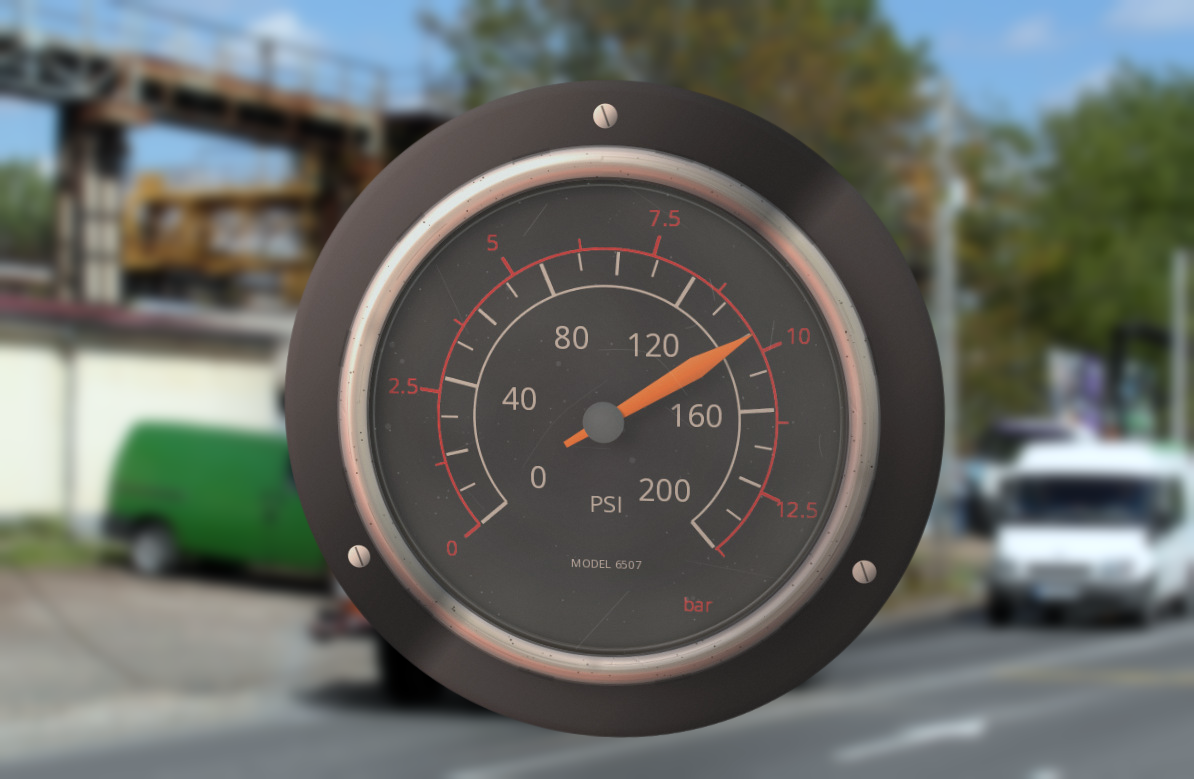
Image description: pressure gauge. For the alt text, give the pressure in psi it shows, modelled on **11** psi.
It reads **140** psi
